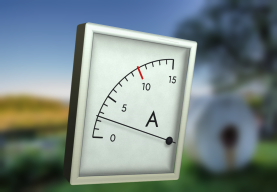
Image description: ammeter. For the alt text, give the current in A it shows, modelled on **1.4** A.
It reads **2.5** A
